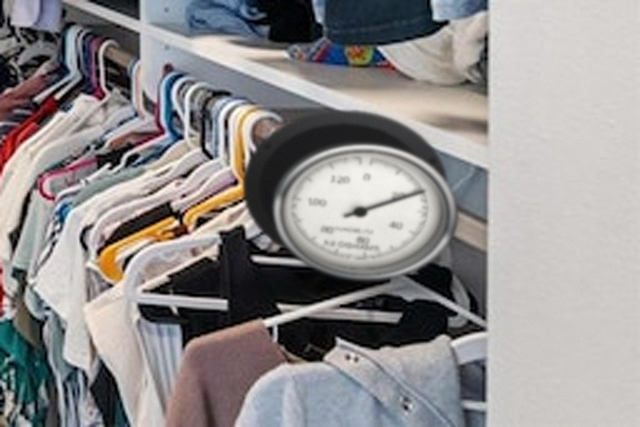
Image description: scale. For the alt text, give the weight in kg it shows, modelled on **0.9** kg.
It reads **20** kg
